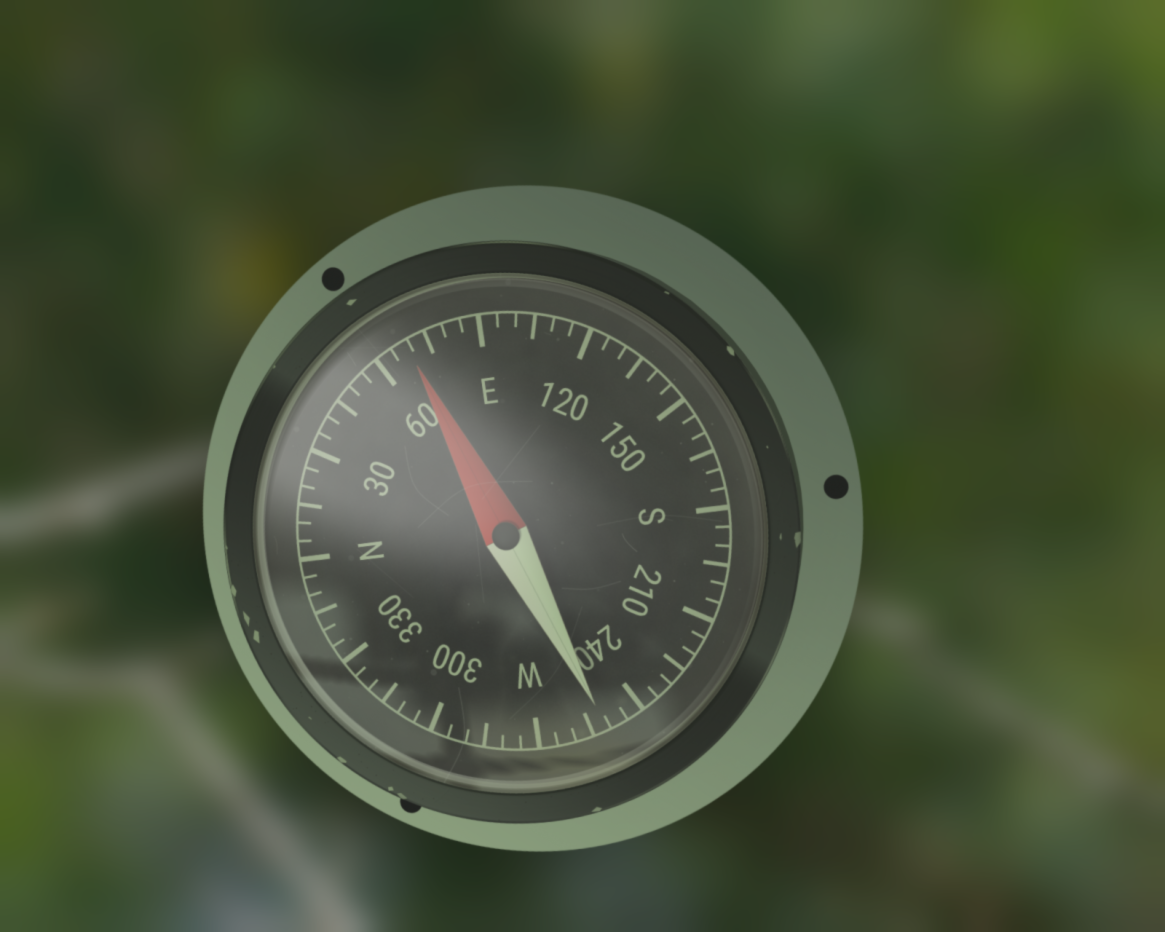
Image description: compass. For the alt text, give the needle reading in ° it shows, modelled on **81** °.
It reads **70** °
